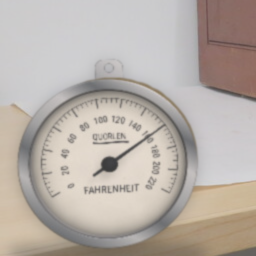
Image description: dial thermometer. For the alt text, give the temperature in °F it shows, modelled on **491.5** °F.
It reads **160** °F
